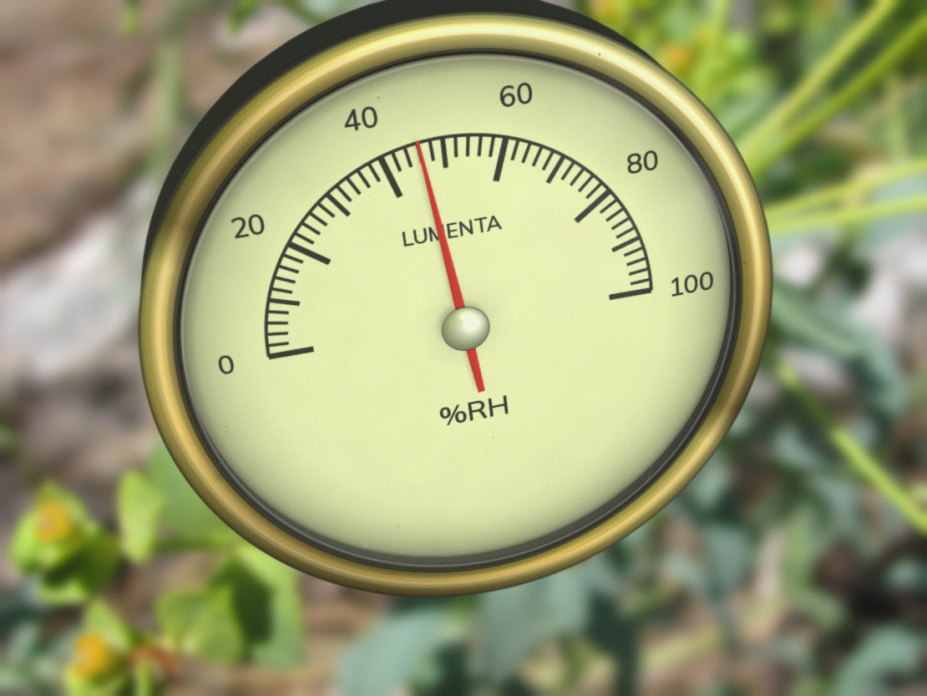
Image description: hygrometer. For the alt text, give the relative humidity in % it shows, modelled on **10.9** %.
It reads **46** %
